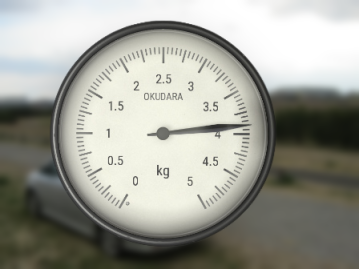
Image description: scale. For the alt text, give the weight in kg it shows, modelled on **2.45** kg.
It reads **3.9** kg
